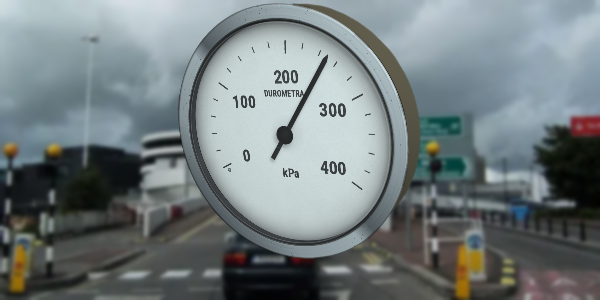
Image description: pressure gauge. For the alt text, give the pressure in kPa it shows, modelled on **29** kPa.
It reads **250** kPa
